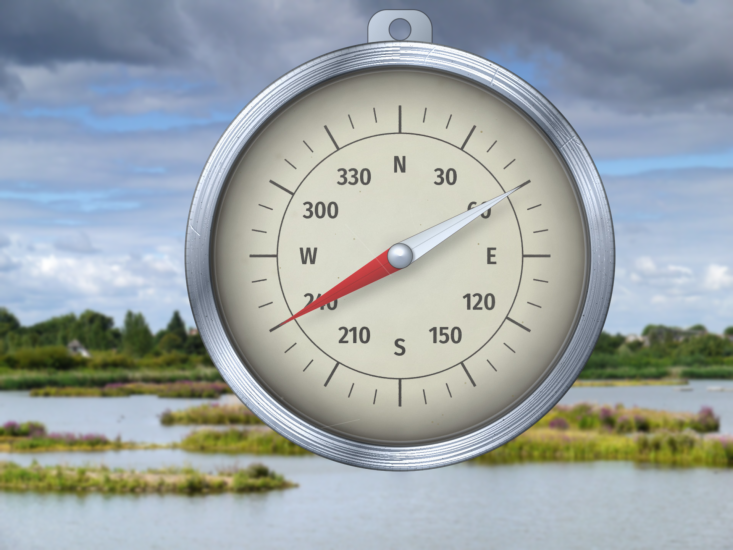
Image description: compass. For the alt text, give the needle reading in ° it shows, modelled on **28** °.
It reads **240** °
